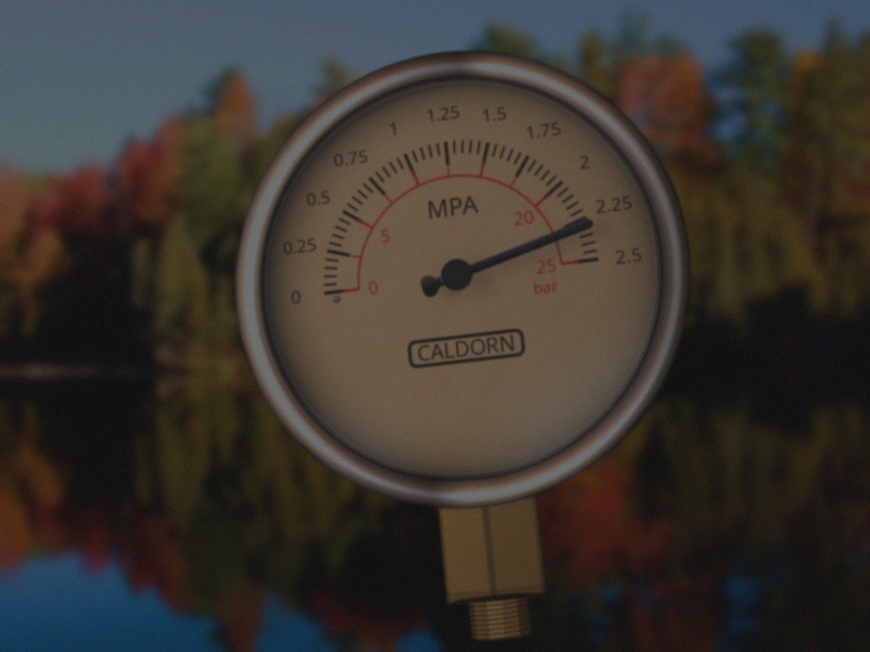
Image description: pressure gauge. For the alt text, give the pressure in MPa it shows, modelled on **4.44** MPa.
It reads **2.3** MPa
